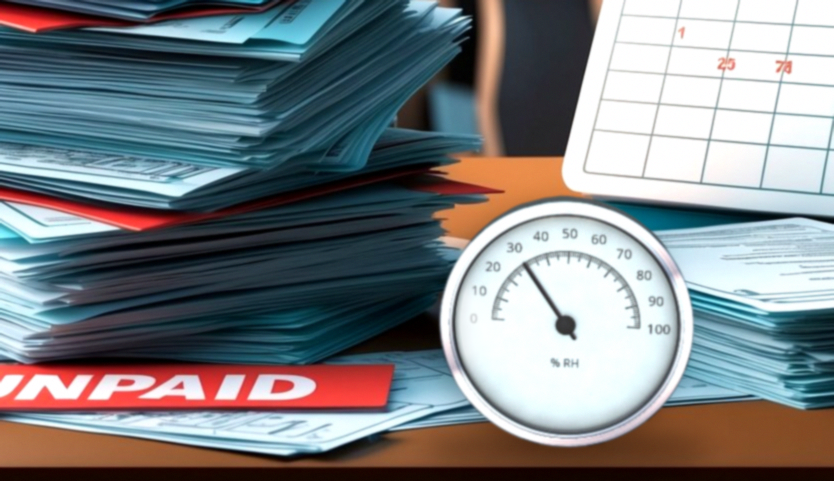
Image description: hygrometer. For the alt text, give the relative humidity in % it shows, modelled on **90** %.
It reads **30** %
